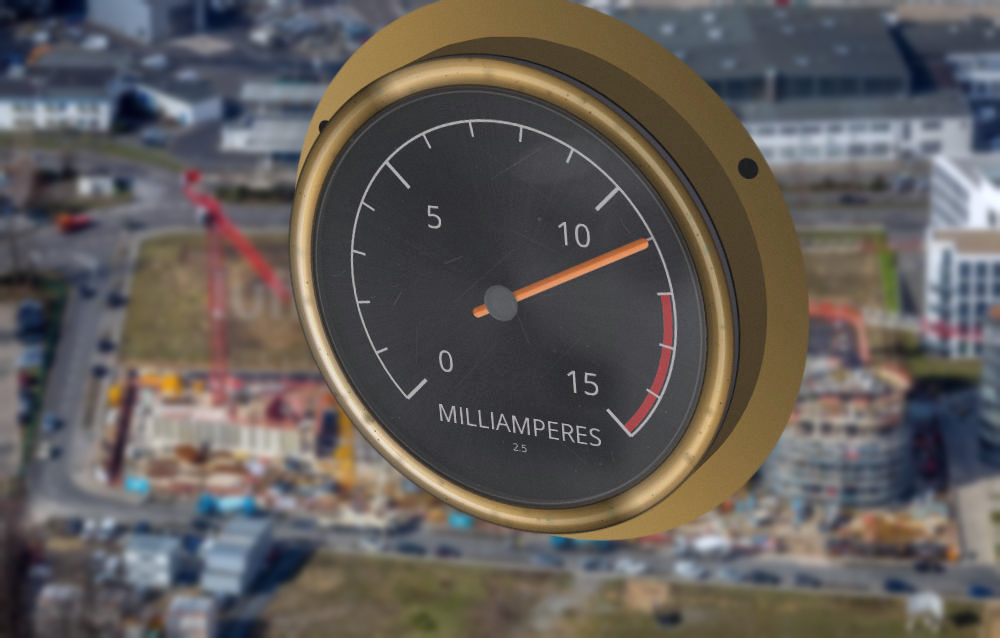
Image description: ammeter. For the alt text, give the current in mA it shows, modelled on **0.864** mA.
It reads **11** mA
